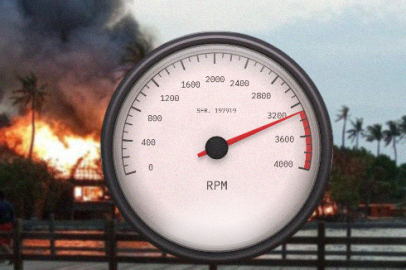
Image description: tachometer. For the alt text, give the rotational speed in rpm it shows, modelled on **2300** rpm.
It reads **3300** rpm
